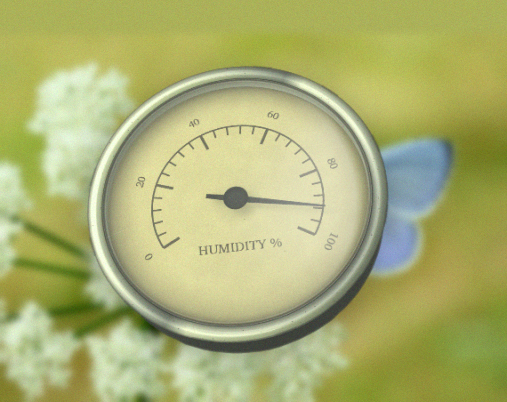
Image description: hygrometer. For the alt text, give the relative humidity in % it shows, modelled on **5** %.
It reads **92** %
